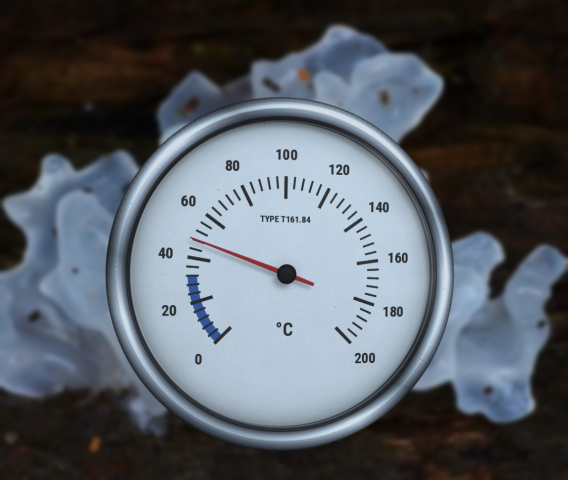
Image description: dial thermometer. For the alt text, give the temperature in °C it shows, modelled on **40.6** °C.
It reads **48** °C
